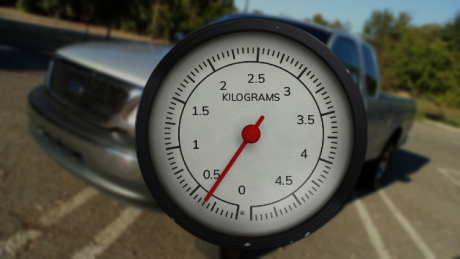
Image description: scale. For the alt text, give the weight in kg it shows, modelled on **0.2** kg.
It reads **0.35** kg
